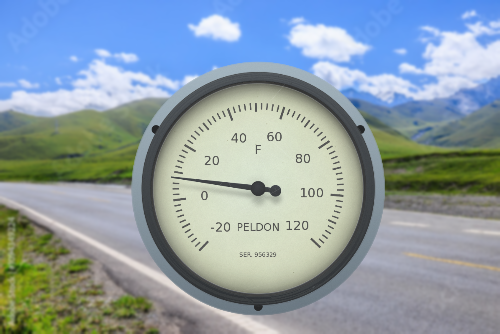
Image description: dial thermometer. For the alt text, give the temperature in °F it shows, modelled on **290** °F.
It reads **8** °F
